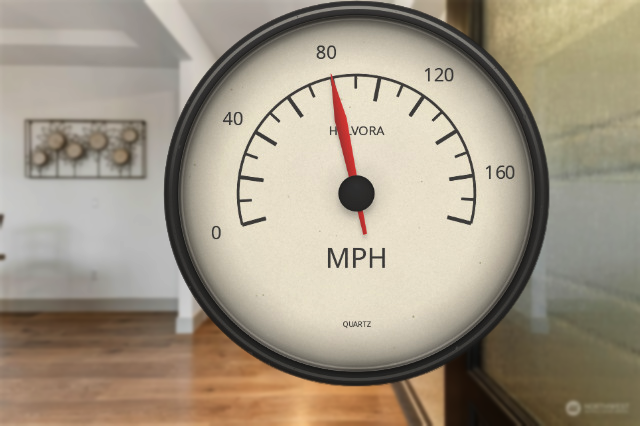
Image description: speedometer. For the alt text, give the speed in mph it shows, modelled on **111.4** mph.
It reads **80** mph
